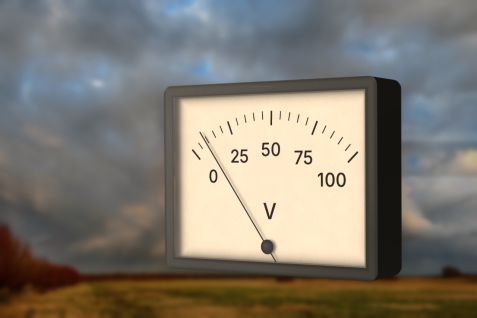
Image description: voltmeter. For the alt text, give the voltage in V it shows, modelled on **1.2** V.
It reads **10** V
